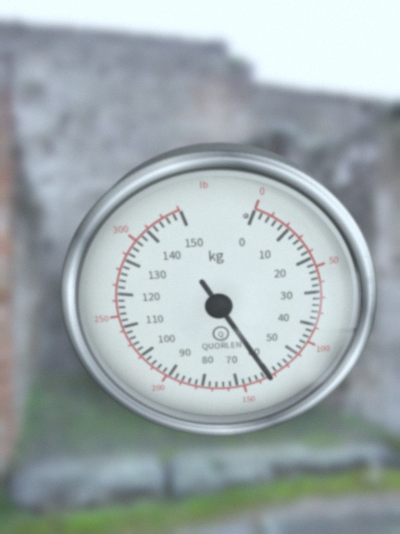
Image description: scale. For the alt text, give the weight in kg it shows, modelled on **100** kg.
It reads **60** kg
